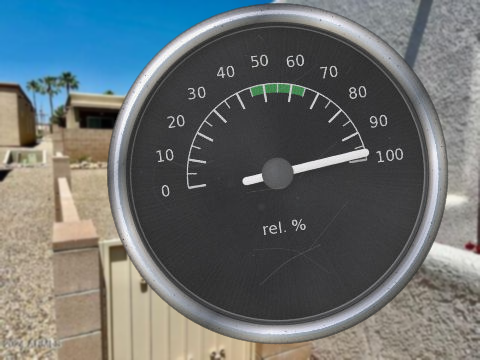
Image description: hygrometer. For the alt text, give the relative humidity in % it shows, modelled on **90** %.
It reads **97.5** %
